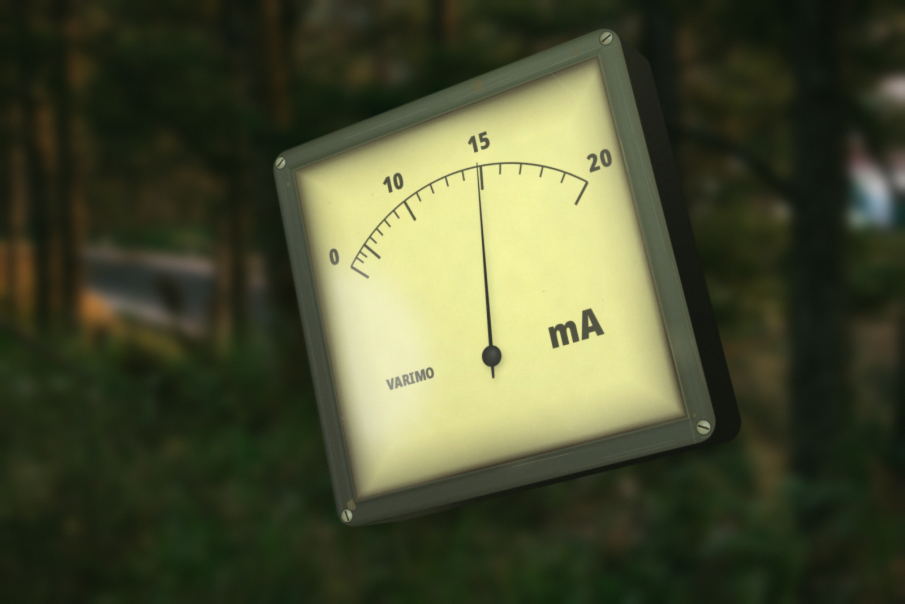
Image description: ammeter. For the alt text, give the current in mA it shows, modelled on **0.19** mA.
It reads **15** mA
